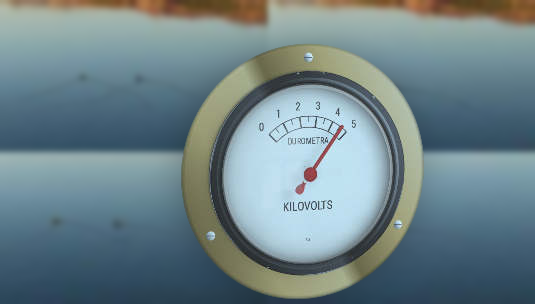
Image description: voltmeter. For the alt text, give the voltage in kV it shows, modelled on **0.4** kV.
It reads **4.5** kV
